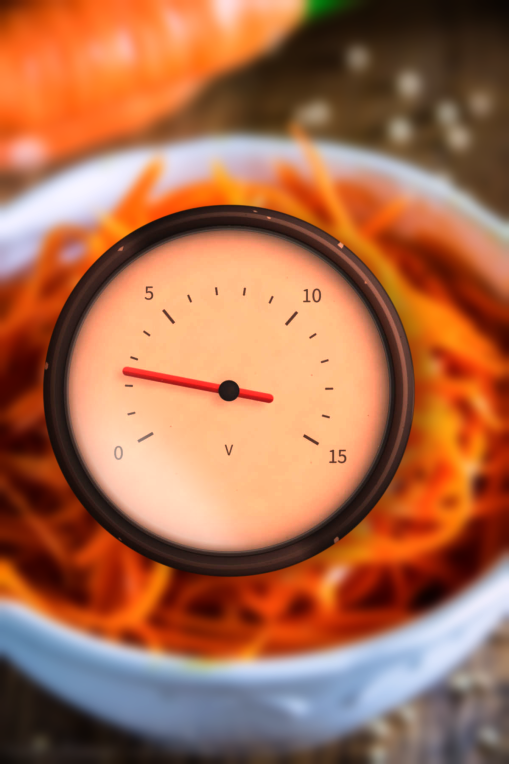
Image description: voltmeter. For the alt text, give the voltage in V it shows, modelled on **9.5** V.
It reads **2.5** V
